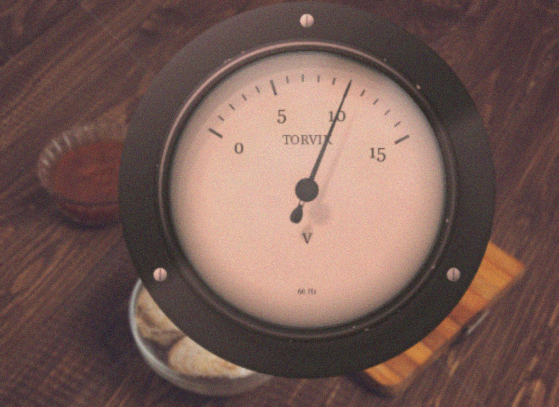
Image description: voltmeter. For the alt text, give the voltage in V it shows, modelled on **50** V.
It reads **10** V
